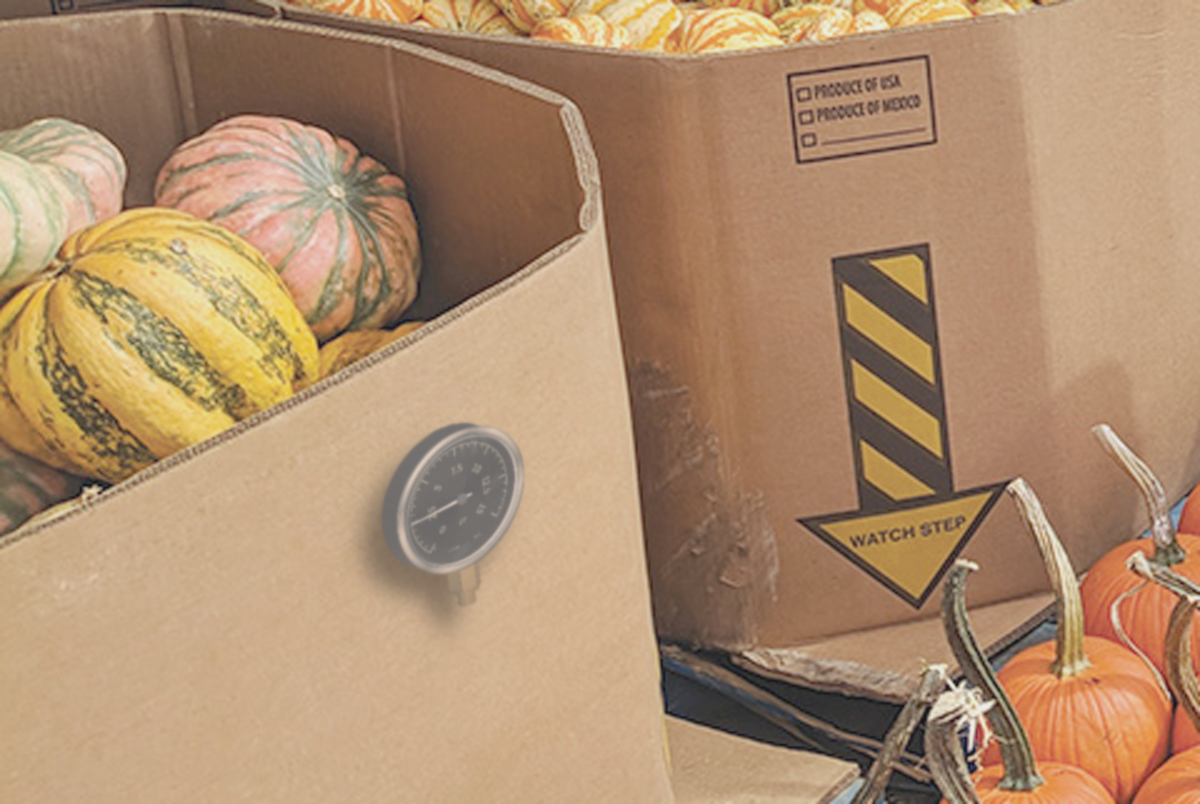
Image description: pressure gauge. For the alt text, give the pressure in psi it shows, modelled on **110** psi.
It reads **2.5** psi
